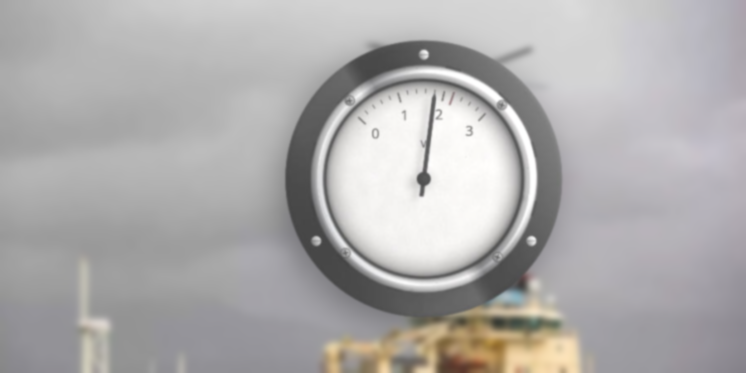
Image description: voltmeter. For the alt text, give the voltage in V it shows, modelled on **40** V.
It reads **1.8** V
